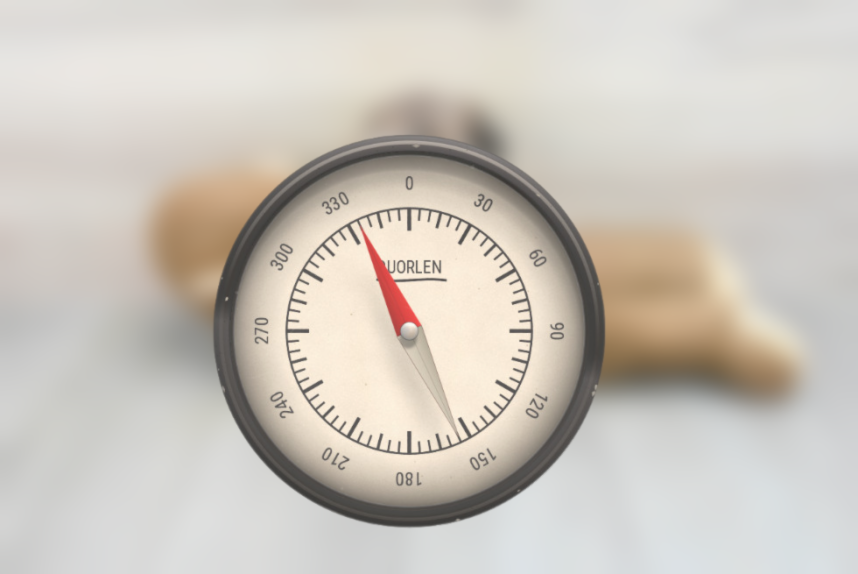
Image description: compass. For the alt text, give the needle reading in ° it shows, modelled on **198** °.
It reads **335** °
